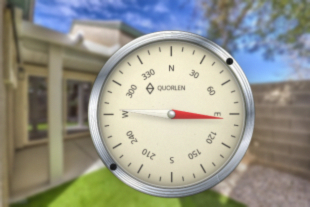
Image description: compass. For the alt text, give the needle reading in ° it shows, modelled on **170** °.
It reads **95** °
